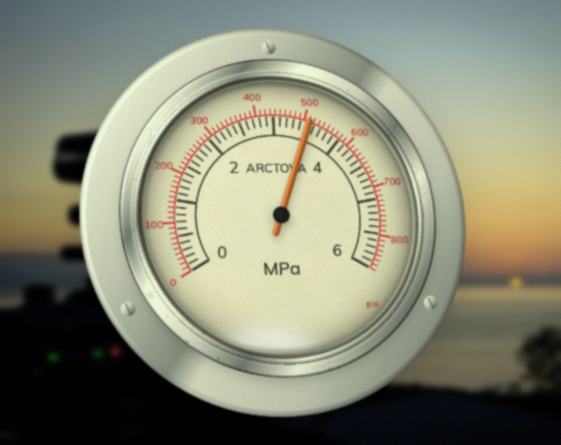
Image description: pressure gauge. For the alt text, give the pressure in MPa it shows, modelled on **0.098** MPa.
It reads **3.5** MPa
